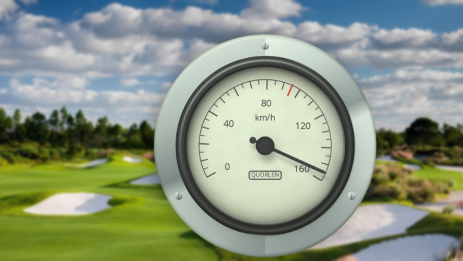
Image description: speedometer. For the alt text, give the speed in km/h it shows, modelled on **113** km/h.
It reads **155** km/h
